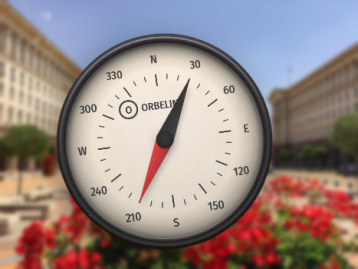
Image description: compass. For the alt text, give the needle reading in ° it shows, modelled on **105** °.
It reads **210** °
